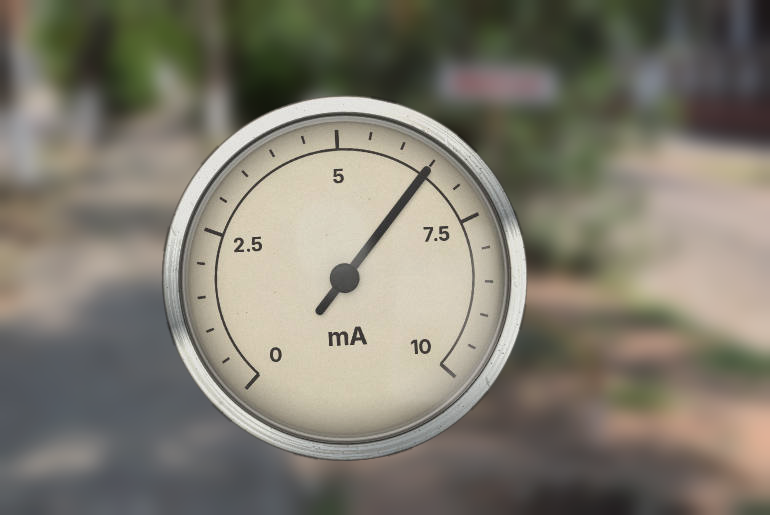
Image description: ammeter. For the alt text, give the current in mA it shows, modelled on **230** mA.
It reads **6.5** mA
